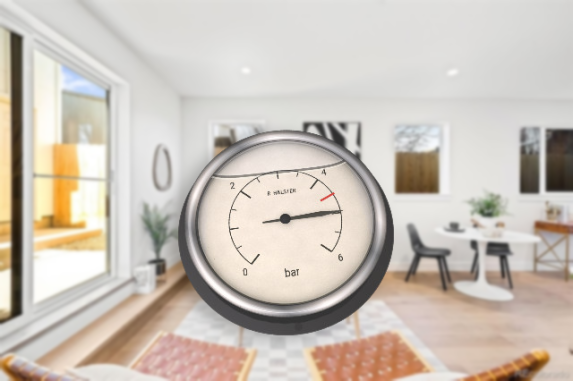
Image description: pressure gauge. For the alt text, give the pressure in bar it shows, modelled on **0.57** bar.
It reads **5** bar
